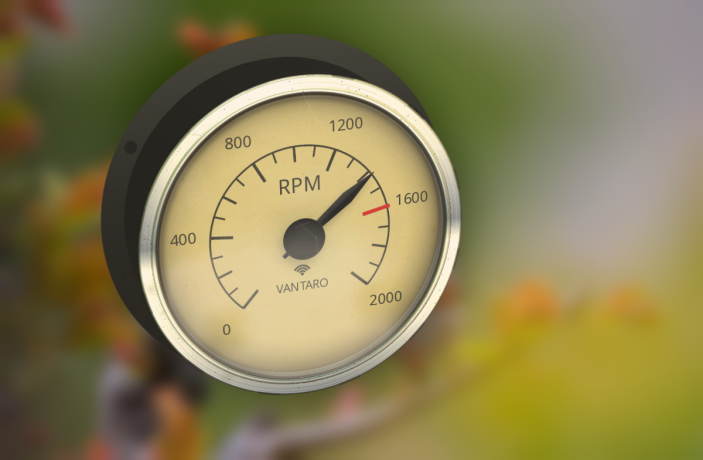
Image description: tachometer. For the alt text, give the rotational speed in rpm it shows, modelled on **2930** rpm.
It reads **1400** rpm
